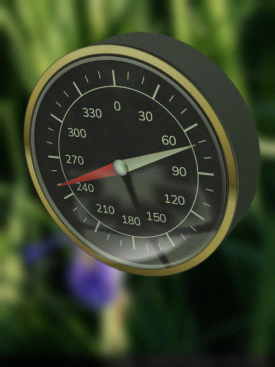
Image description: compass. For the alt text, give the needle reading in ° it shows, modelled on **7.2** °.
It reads **250** °
